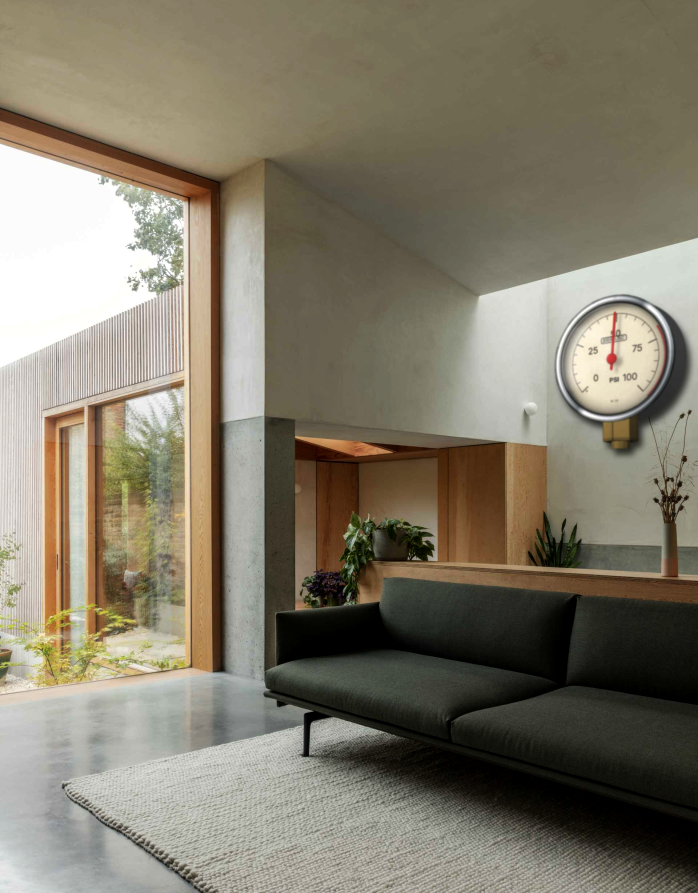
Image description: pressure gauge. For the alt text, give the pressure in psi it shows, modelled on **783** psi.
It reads **50** psi
